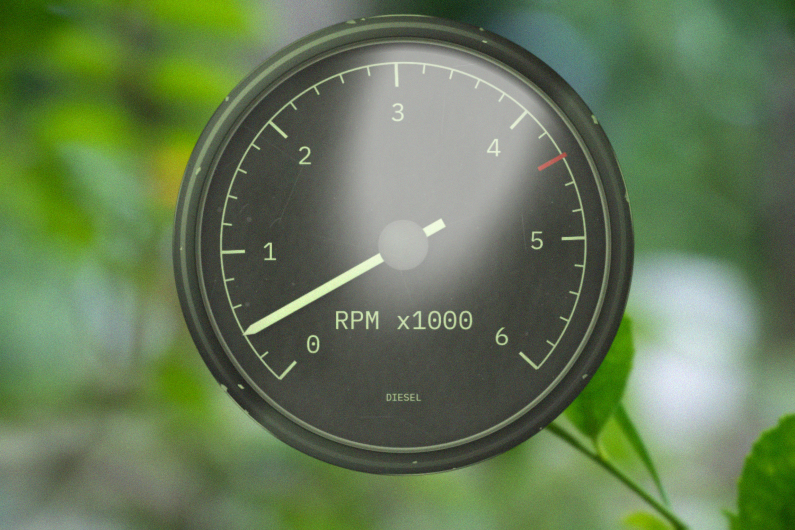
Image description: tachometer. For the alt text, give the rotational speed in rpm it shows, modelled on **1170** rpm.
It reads **400** rpm
